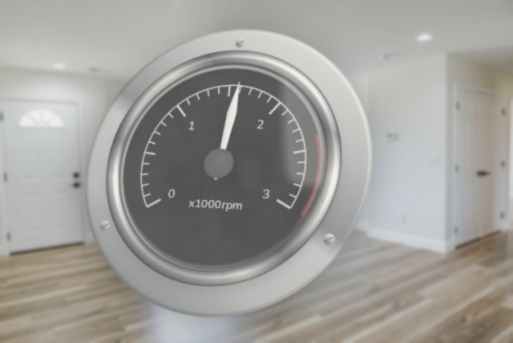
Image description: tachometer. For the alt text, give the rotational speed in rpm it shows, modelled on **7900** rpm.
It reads **1600** rpm
